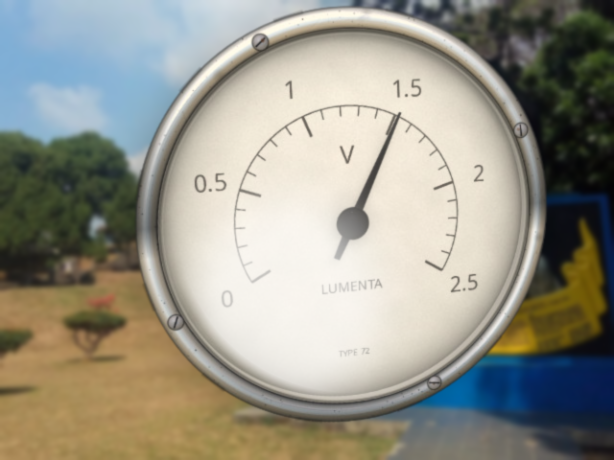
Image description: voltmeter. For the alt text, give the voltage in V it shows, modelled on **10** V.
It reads **1.5** V
